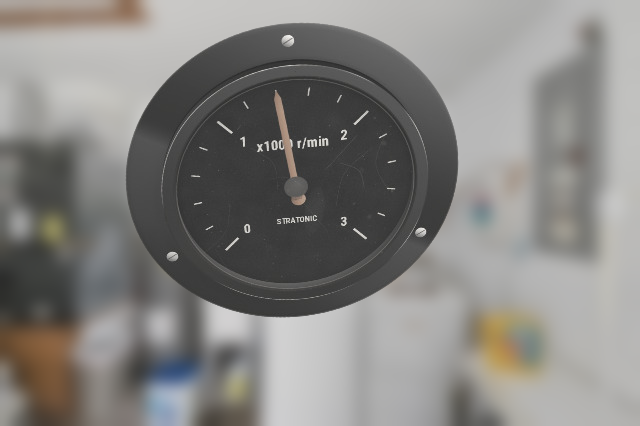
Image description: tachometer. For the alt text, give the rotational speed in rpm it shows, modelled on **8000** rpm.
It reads **1400** rpm
